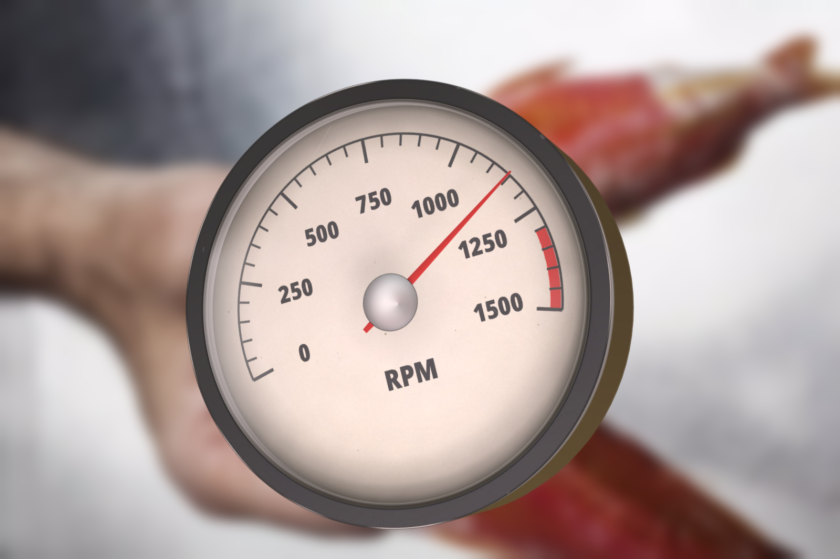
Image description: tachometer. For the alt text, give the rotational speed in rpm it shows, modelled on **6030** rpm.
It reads **1150** rpm
